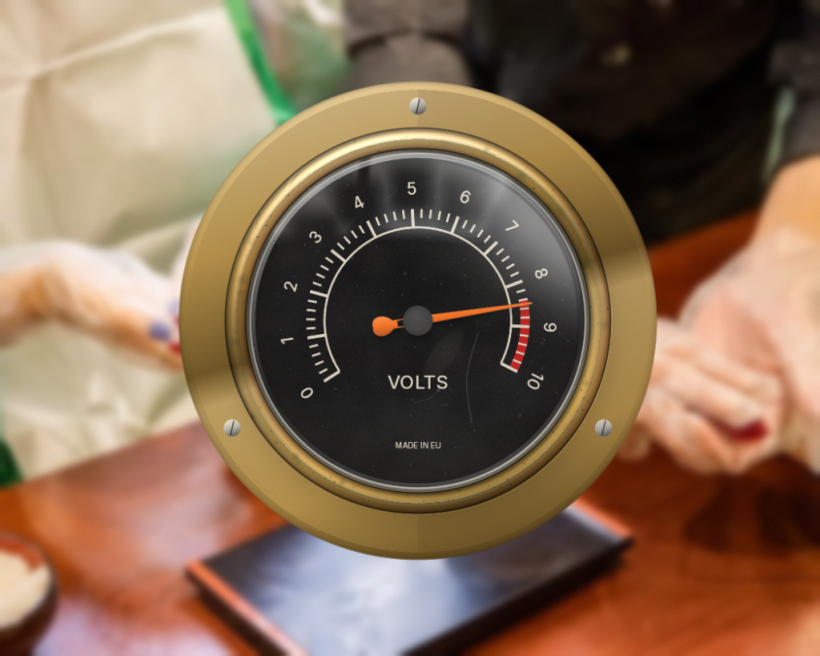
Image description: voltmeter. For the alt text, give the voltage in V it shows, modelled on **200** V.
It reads **8.5** V
